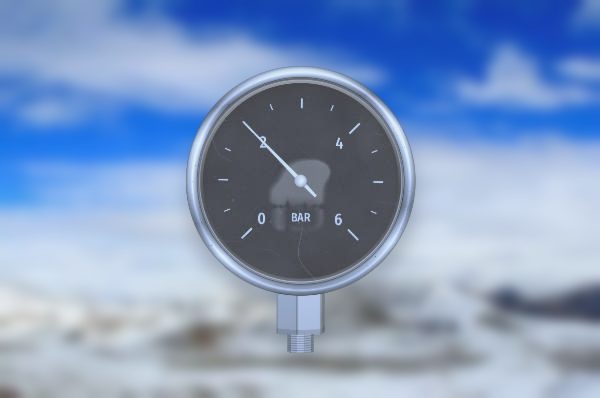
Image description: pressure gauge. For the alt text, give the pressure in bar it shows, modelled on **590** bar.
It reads **2** bar
